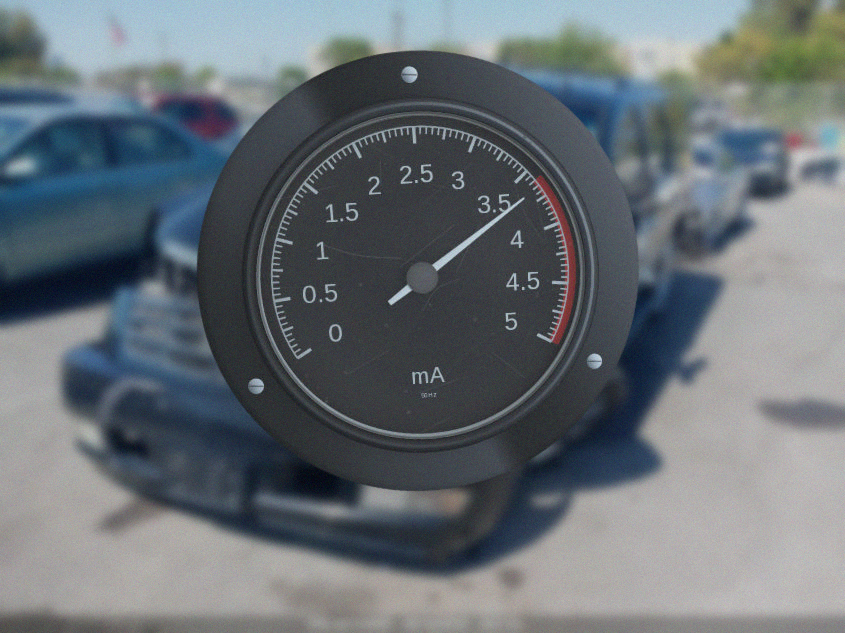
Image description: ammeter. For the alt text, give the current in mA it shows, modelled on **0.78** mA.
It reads **3.65** mA
